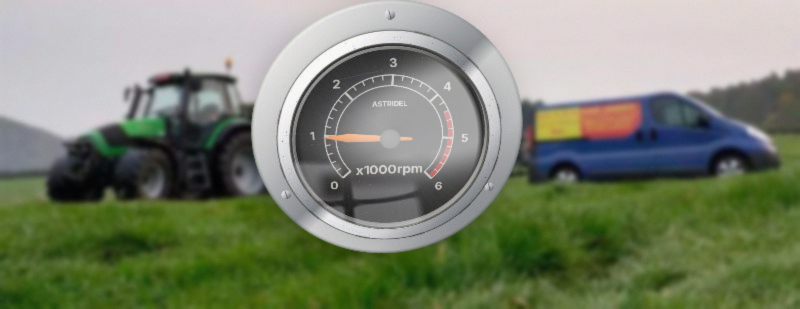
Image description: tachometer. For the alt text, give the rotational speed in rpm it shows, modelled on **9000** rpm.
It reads **1000** rpm
